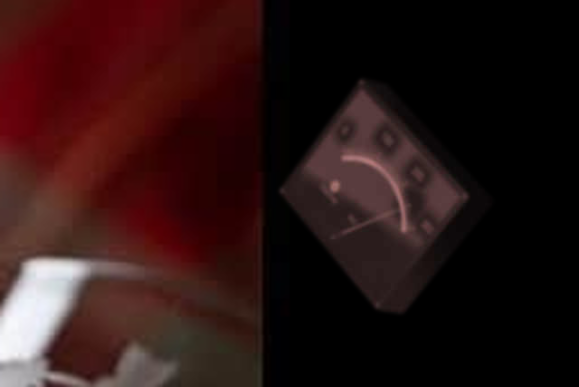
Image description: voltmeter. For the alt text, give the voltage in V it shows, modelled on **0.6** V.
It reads **250** V
